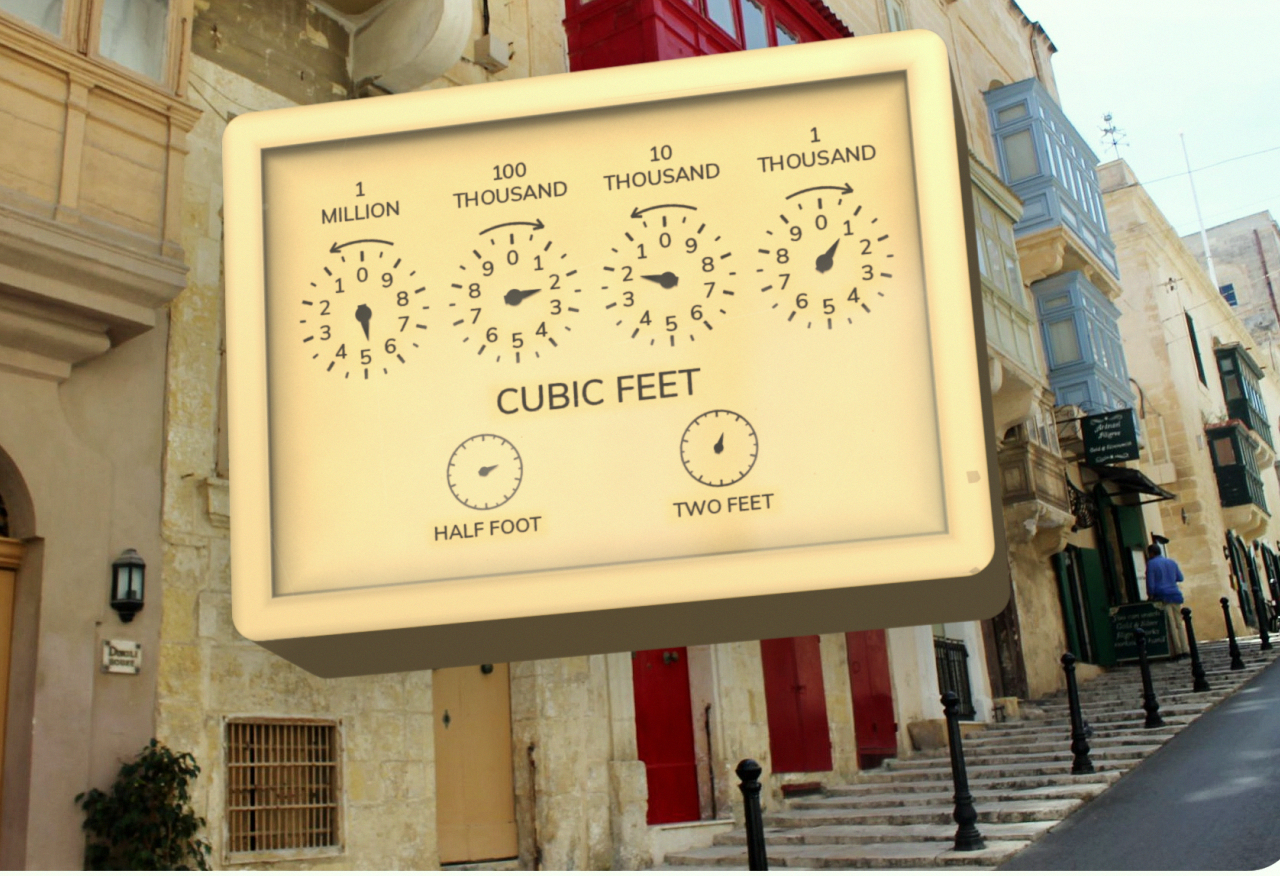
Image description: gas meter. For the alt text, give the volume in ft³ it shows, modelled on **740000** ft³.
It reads **522100** ft³
